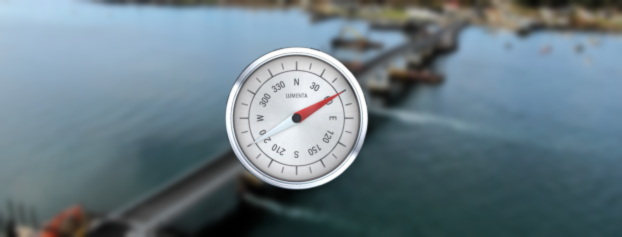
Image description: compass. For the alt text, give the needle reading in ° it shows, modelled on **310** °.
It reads **60** °
